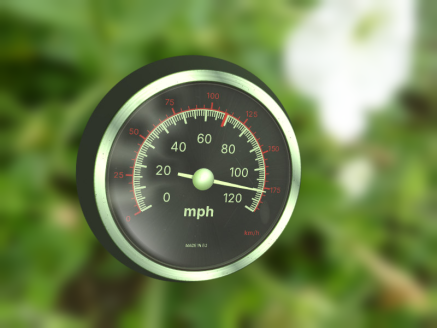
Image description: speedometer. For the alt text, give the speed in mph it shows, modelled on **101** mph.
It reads **110** mph
